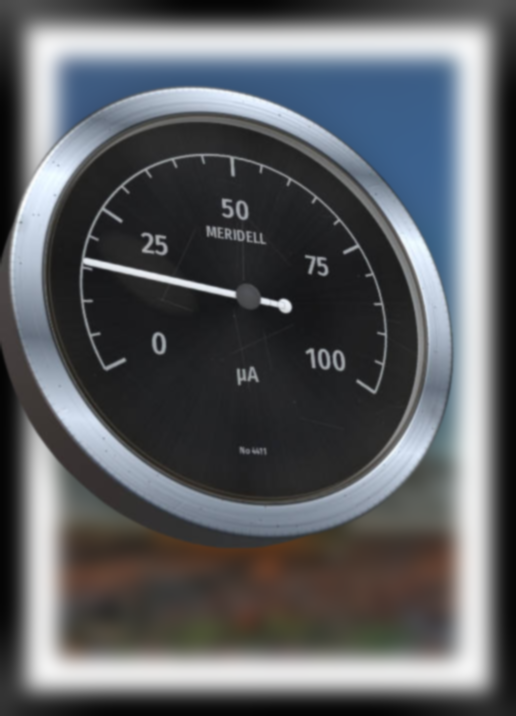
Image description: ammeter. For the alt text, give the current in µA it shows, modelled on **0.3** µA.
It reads **15** µA
